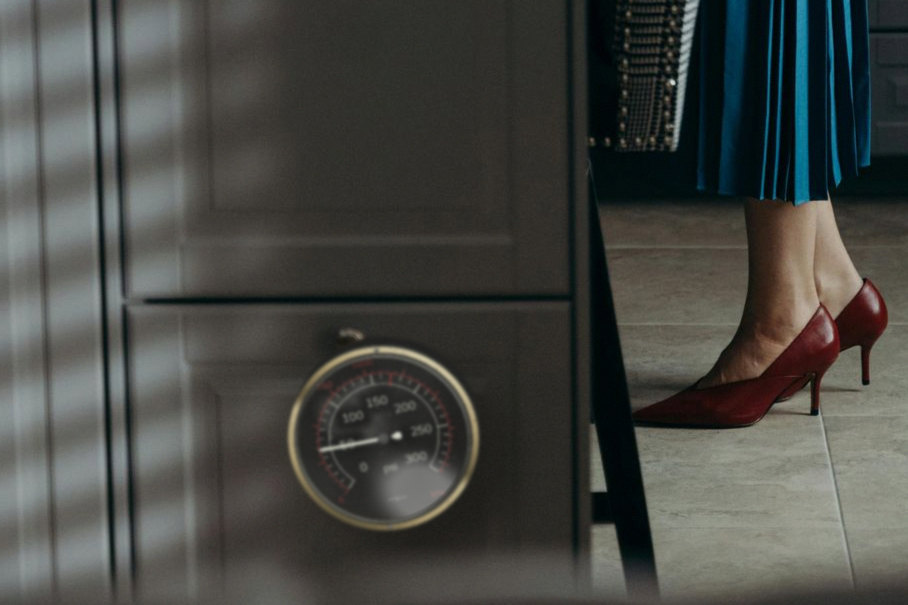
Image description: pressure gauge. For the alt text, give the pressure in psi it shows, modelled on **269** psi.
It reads **50** psi
